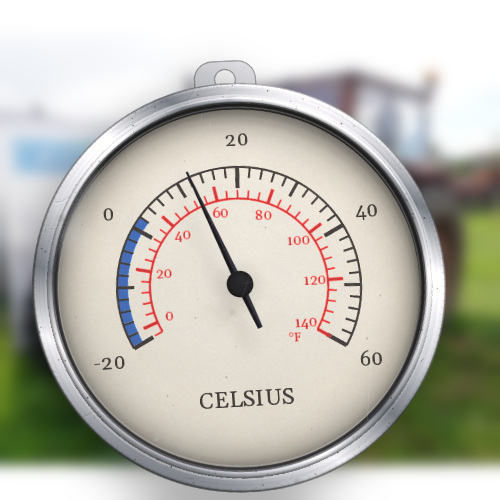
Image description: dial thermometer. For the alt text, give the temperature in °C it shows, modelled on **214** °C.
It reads **12** °C
